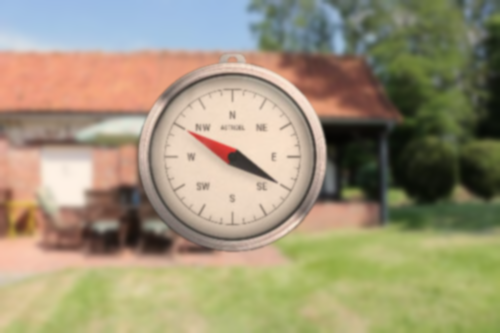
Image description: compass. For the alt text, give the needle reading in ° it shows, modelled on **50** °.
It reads **300** °
